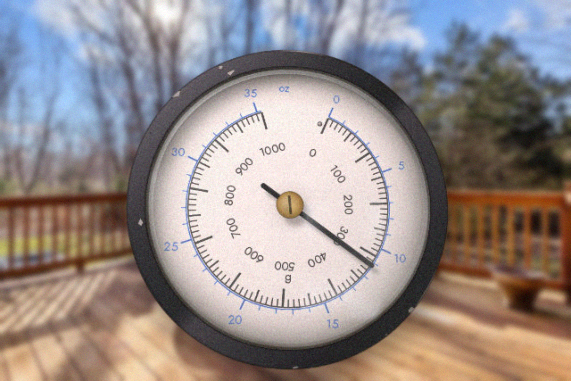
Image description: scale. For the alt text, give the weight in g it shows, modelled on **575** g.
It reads **320** g
